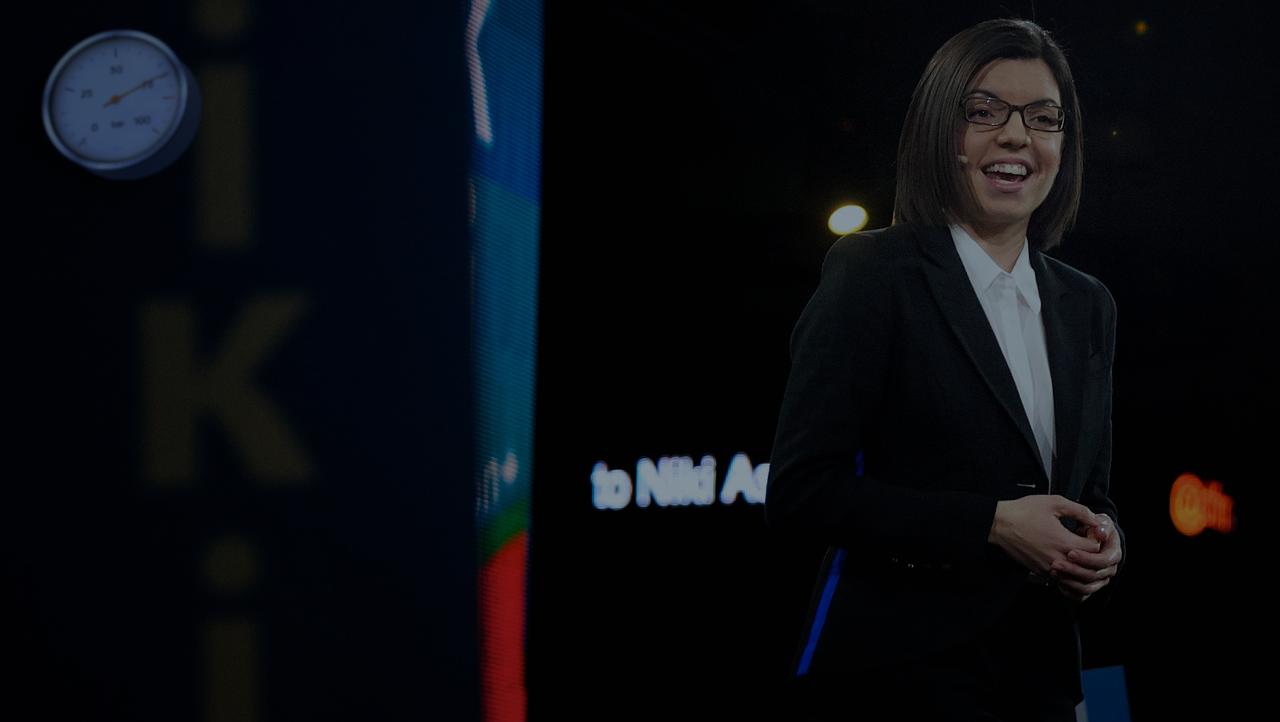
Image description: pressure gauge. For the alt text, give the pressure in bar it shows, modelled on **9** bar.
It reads **75** bar
